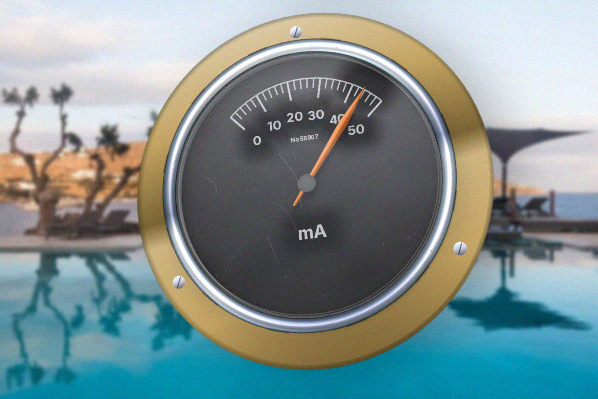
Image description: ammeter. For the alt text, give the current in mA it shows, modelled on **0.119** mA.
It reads **44** mA
